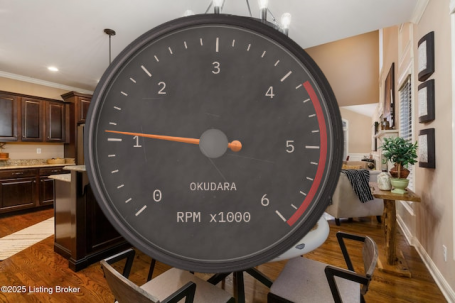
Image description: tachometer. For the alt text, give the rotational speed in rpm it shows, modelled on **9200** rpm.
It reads **1100** rpm
